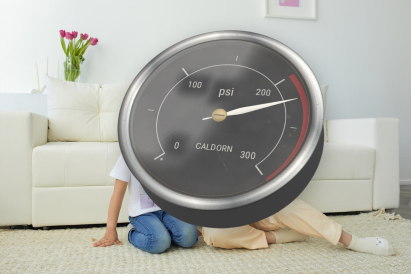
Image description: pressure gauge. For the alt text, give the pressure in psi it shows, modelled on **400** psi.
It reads **225** psi
